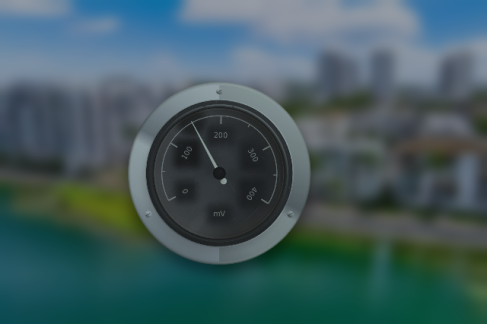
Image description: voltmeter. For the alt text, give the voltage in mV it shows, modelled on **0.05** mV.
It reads **150** mV
